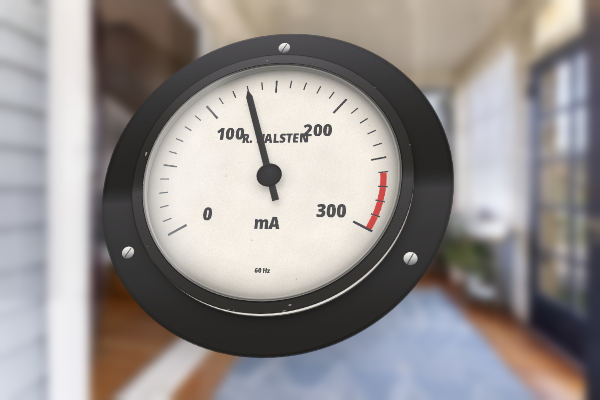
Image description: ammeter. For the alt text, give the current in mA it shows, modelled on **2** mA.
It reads **130** mA
